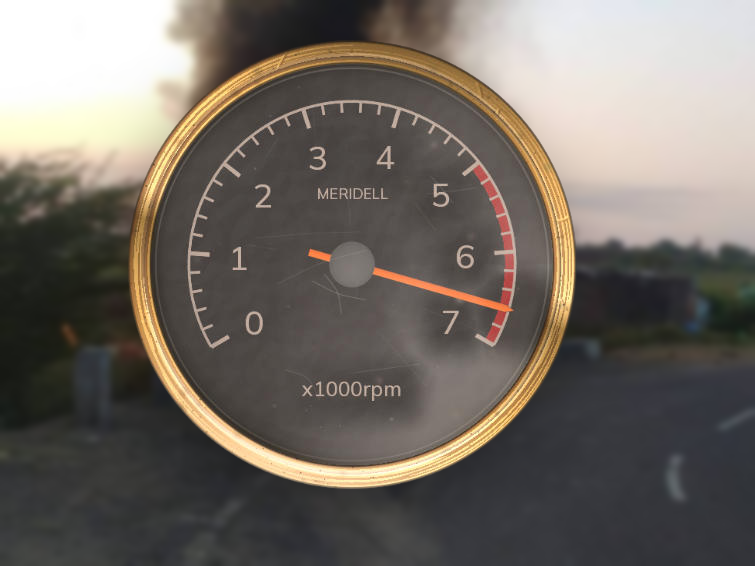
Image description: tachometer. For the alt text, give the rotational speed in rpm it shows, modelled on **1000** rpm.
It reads **6600** rpm
